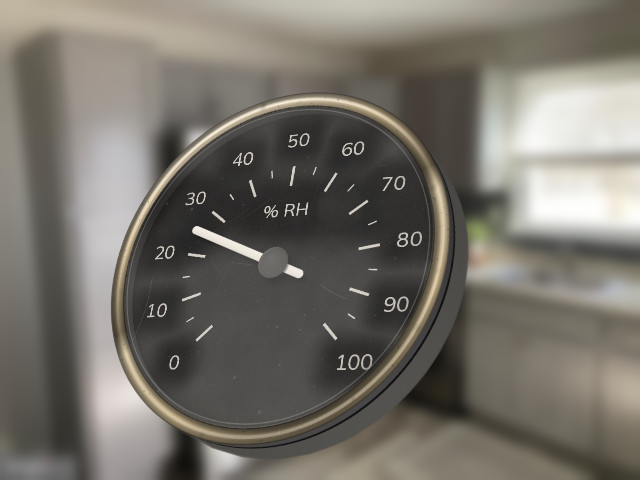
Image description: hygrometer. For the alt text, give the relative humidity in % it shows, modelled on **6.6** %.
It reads **25** %
